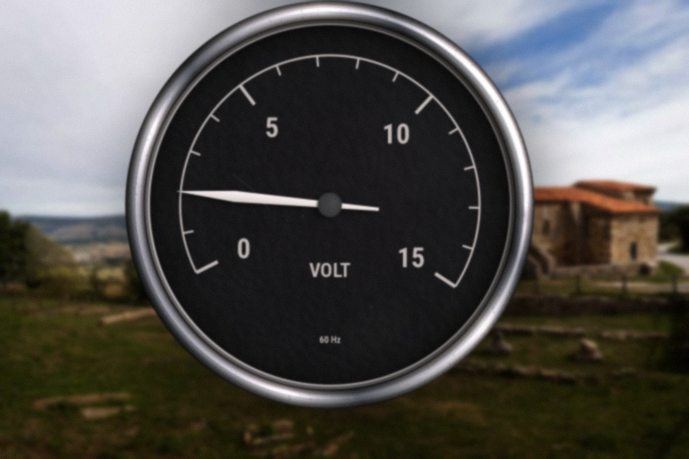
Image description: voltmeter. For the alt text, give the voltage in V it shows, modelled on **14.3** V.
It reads **2** V
